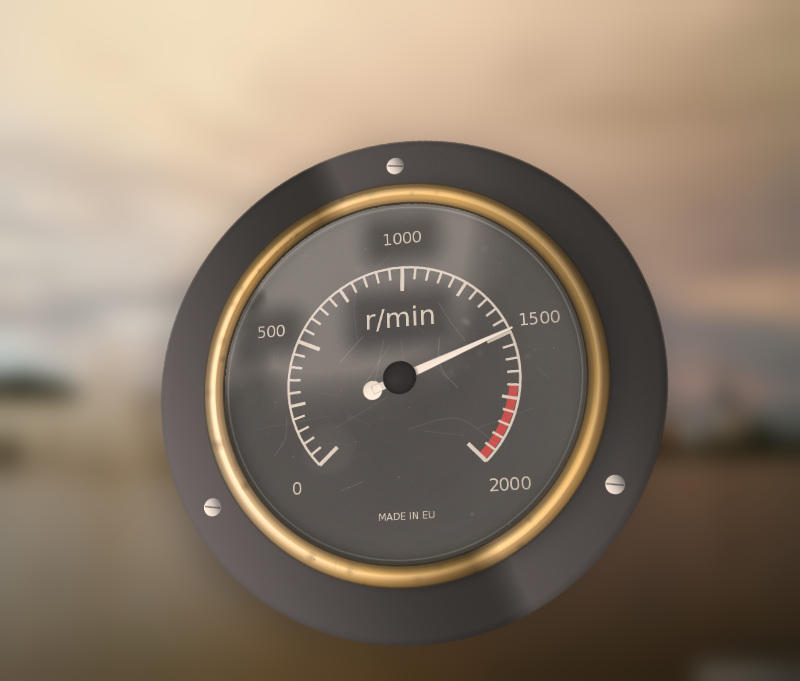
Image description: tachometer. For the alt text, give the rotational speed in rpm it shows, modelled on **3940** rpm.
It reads **1500** rpm
